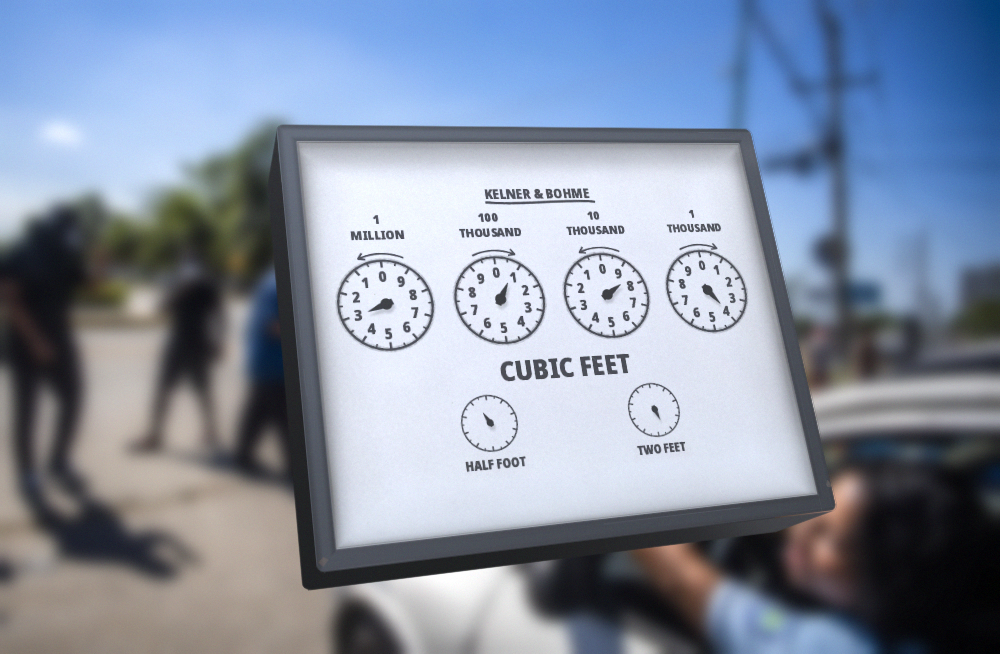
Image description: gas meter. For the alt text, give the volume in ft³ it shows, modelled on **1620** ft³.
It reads **308400** ft³
